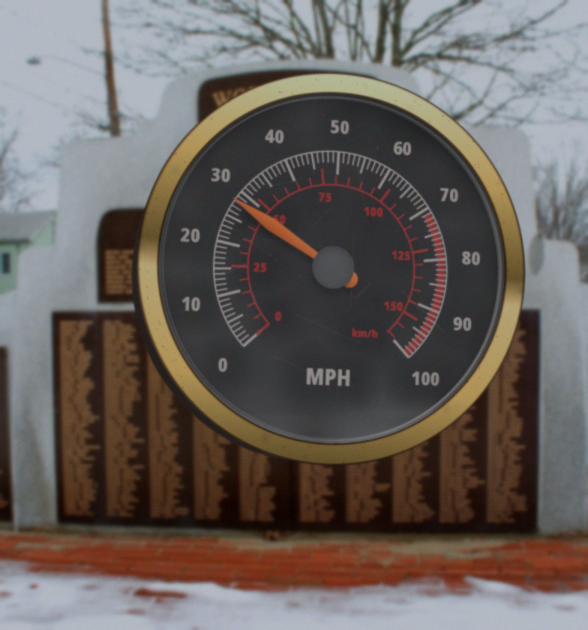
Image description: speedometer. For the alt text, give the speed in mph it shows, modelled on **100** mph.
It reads **28** mph
